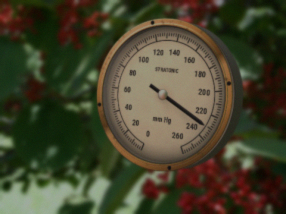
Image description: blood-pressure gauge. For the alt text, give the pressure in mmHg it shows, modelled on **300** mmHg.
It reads **230** mmHg
